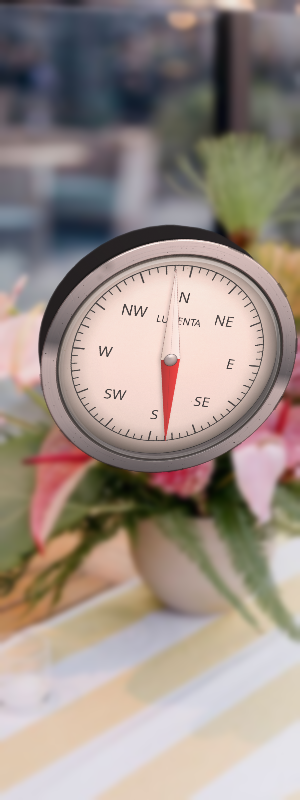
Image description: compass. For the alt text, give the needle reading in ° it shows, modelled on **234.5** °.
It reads **170** °
